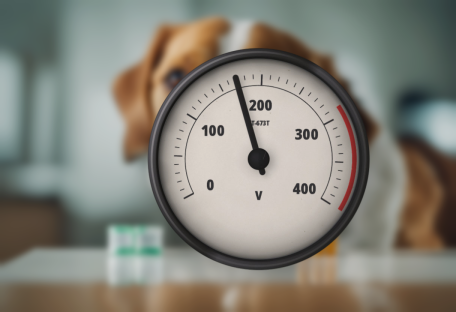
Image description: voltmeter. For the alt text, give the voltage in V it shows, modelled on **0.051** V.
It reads **170** V
